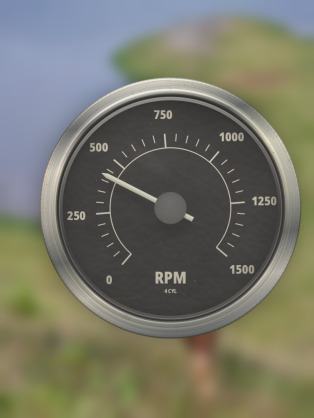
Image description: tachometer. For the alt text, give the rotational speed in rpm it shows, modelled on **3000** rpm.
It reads **425** rpm
